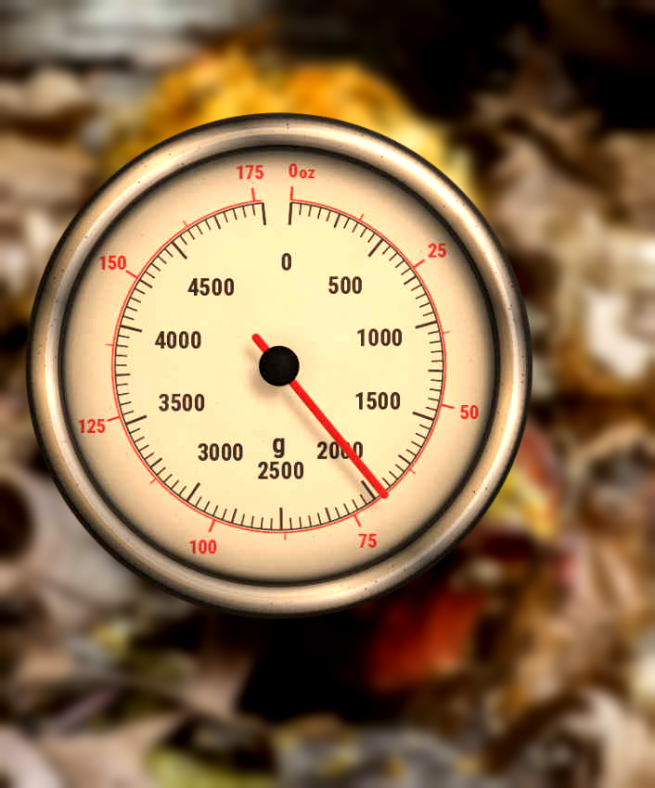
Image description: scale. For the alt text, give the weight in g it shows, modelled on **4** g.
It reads **1950** g
